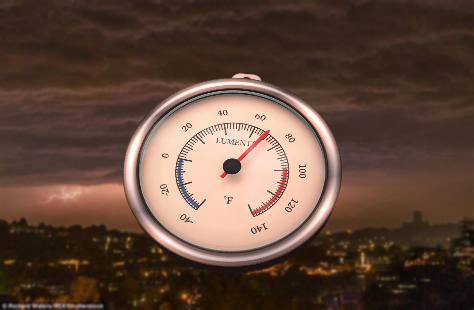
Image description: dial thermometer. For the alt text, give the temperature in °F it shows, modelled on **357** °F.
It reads **70** °F
